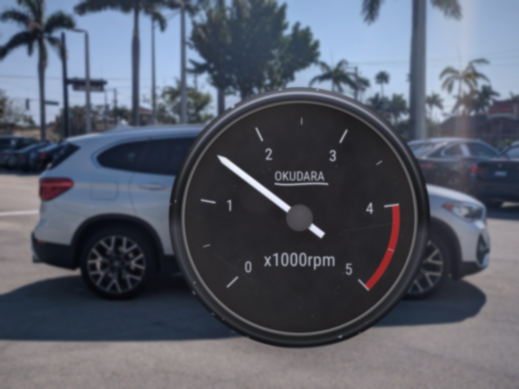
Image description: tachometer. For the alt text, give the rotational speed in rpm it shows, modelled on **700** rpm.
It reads **1500** rpm
